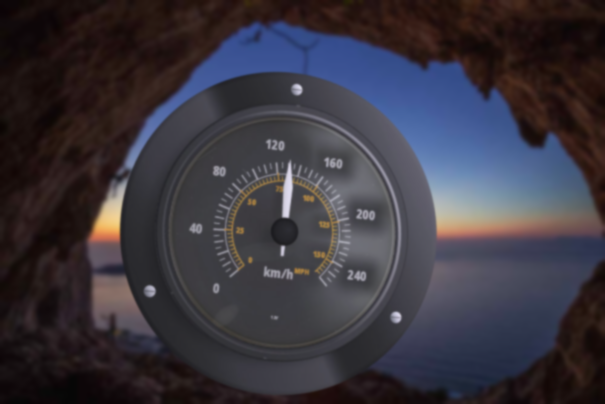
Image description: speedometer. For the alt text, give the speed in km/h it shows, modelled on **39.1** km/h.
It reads **130** km/h
